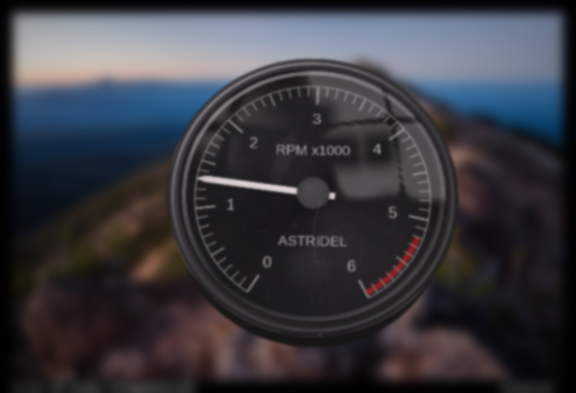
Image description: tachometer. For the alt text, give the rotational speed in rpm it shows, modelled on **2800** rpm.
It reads **1300** rpm
